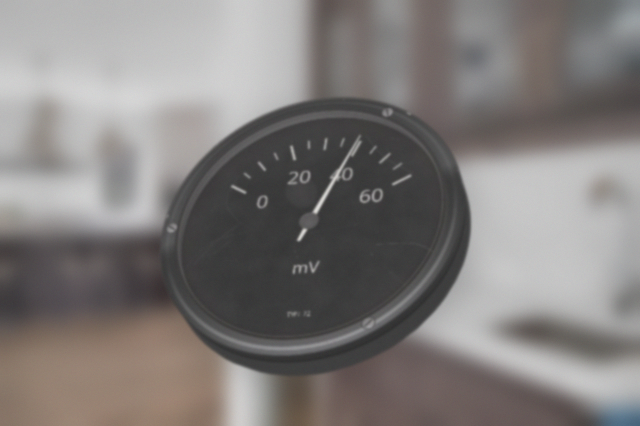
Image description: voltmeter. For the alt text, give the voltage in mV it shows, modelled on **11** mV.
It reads **40** mV
